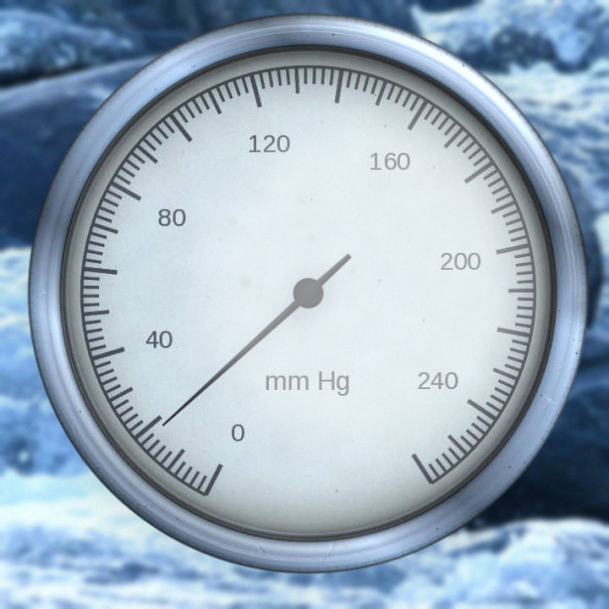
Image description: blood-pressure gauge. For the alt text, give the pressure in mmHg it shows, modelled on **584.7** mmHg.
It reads **18** mmHg
